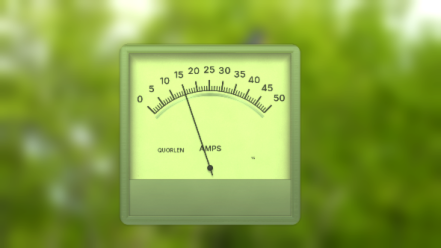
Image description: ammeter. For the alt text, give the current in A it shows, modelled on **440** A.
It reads **15** A
